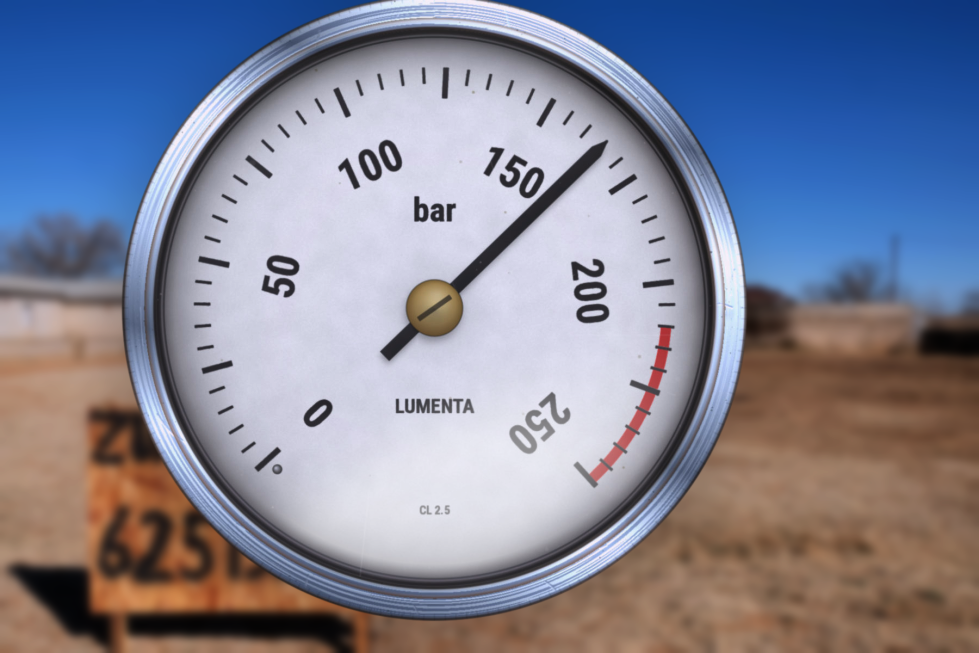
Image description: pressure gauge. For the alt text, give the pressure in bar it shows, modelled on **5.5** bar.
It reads **165** bar
